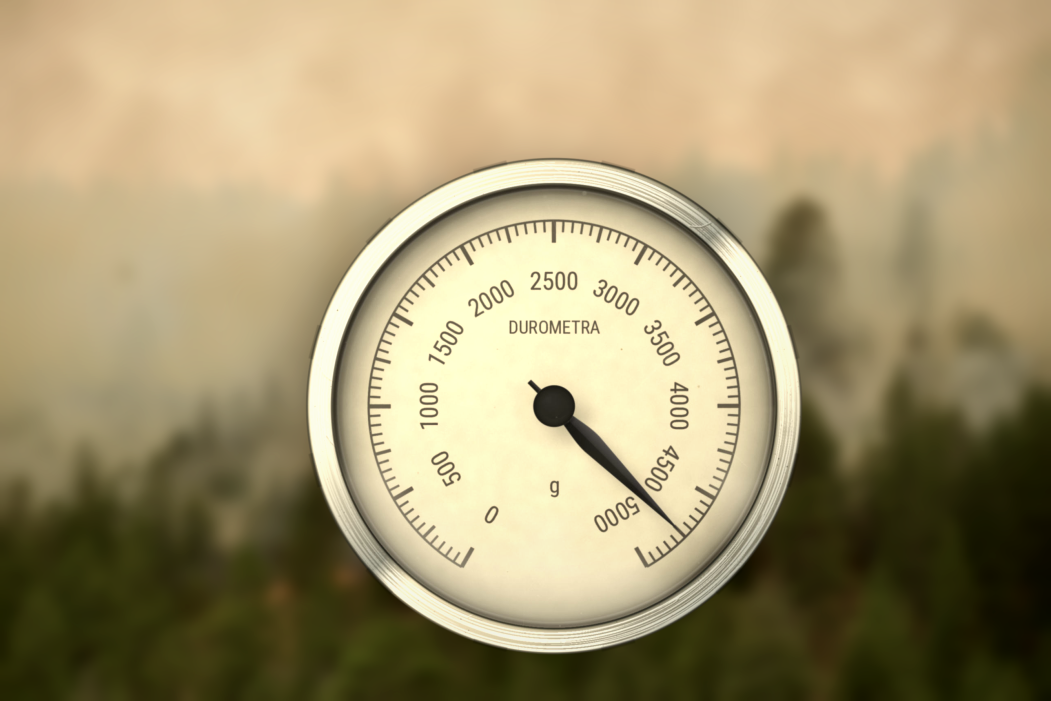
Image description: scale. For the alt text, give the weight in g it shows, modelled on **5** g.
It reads **4750** g
